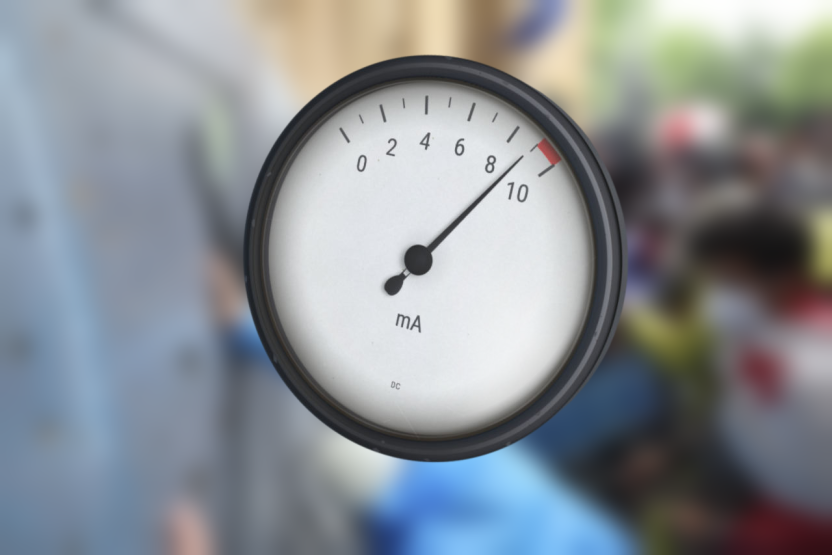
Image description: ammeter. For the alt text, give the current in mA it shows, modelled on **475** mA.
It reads **9** mA
